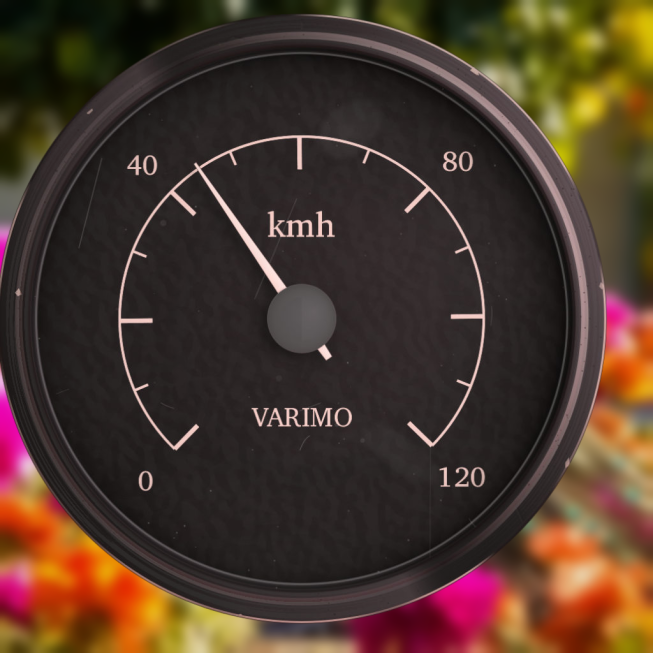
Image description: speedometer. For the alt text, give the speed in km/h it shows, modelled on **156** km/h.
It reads **45** km/h
